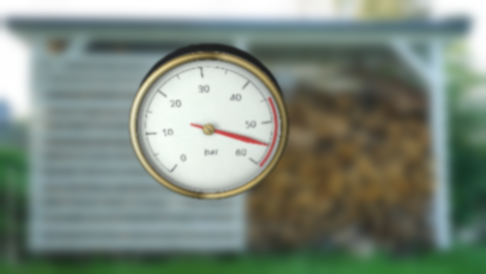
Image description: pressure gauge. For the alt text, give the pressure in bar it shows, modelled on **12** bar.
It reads **55** bar
